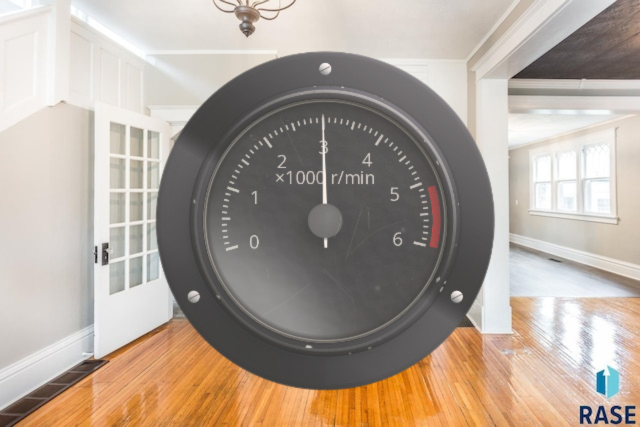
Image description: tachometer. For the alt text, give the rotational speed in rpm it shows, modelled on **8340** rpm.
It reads **3000** rpm
